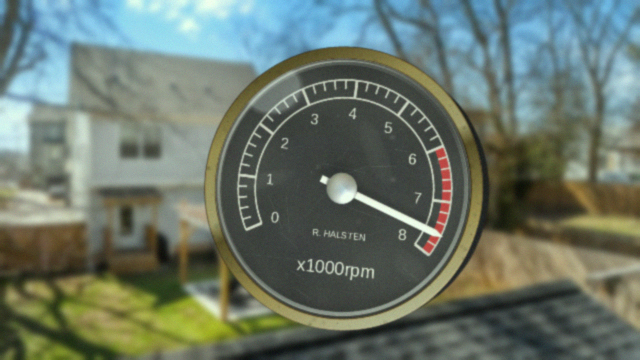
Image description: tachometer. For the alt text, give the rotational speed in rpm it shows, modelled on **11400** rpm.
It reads **7600** rpm
